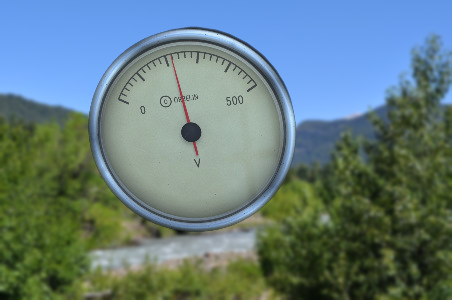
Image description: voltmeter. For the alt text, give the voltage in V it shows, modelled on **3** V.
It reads **220** V
